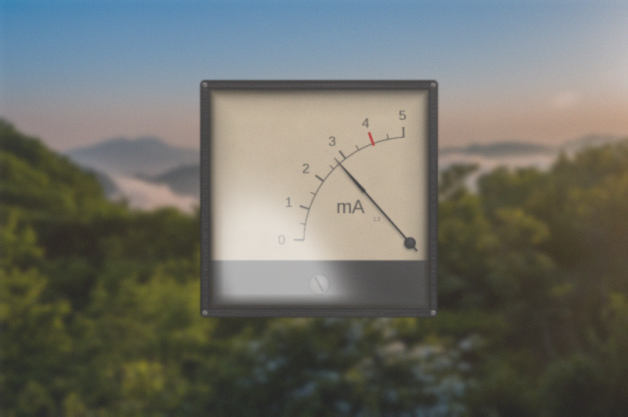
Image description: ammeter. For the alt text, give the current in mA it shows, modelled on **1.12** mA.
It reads **2.75** mA
